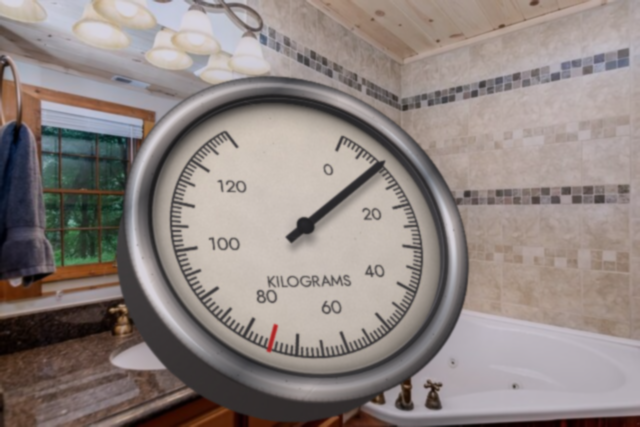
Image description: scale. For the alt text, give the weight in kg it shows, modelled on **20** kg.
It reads **10** kg
